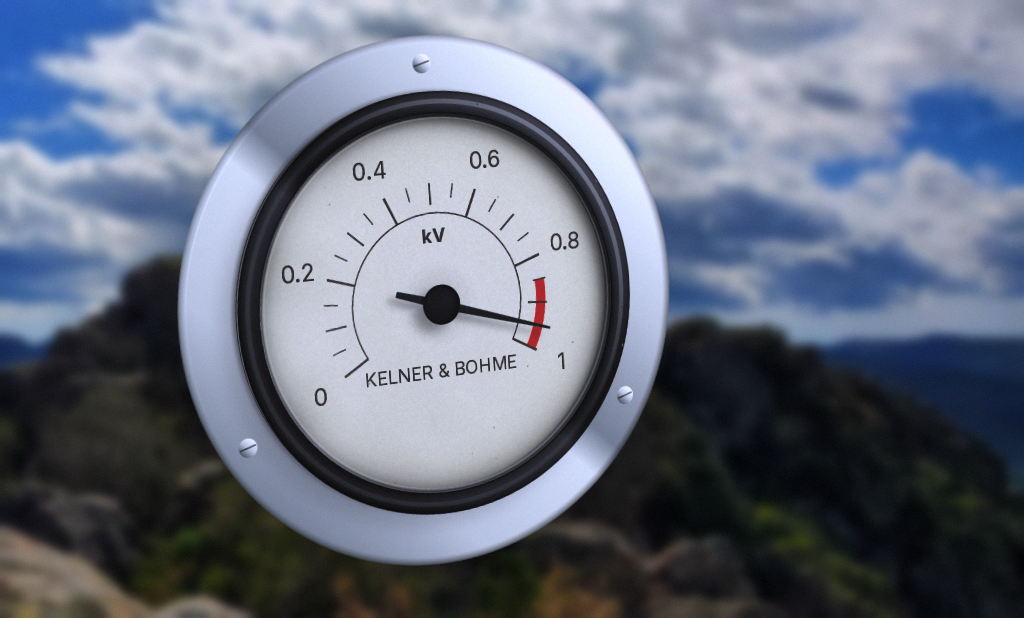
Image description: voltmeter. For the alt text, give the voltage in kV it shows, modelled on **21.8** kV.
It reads **0.95** kV
